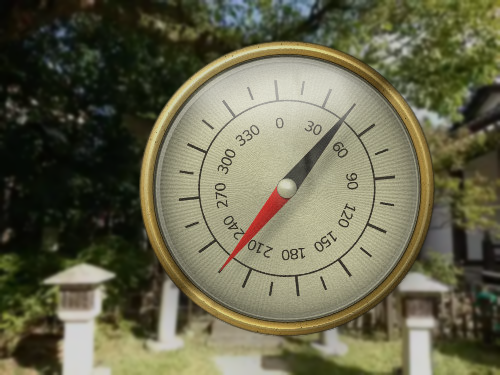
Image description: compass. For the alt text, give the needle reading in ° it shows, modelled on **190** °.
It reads **225** °
